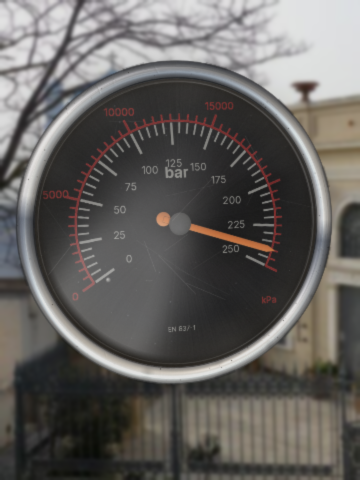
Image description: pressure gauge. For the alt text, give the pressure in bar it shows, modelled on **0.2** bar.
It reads **240** bar
